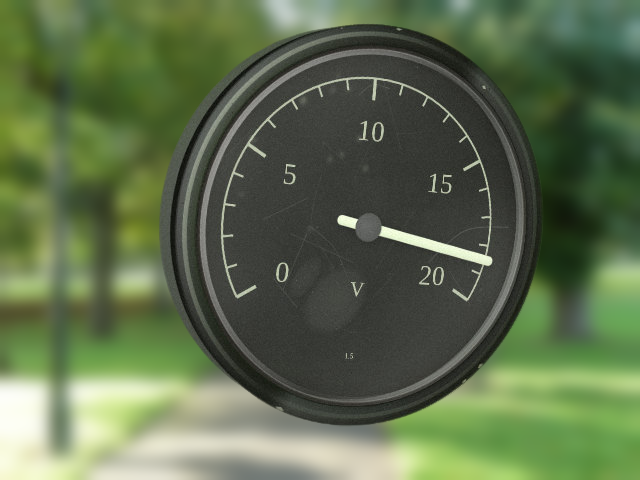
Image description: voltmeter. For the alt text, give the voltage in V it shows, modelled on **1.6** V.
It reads **18.5** V
